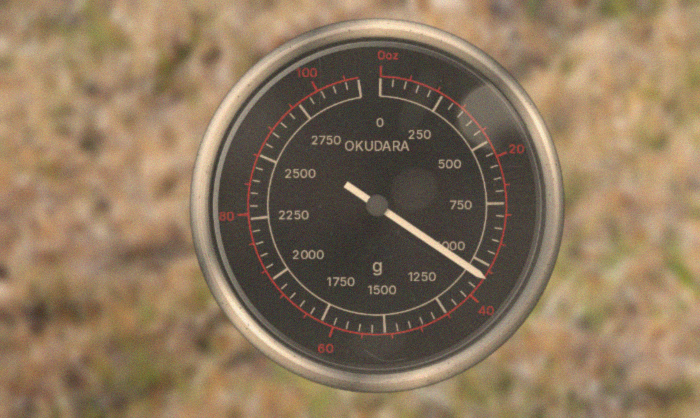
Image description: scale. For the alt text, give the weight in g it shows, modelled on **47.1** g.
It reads **1050** g
